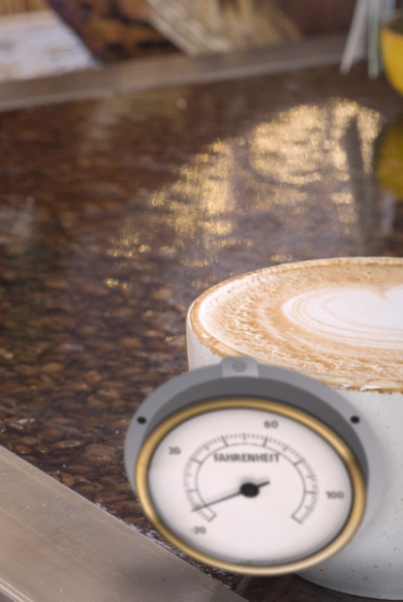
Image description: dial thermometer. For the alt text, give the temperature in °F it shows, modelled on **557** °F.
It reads **-10** °F
